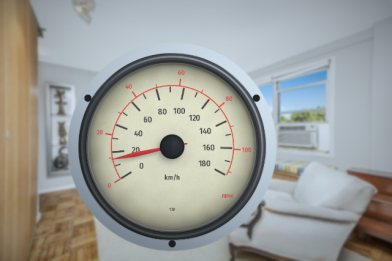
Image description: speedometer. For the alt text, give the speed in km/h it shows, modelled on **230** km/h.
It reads **15** km/h
